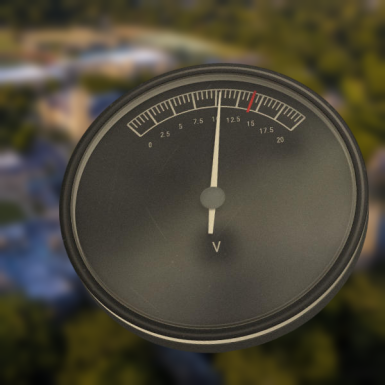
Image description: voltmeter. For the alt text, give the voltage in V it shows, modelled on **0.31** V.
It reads **10.5** V
